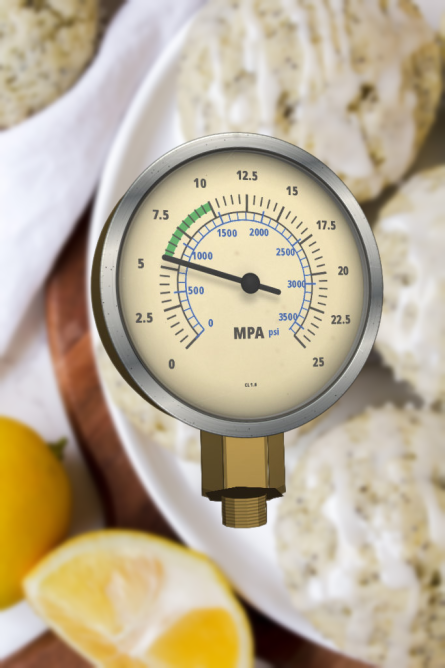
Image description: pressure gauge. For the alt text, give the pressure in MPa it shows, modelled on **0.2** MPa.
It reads **5.5** MPa
